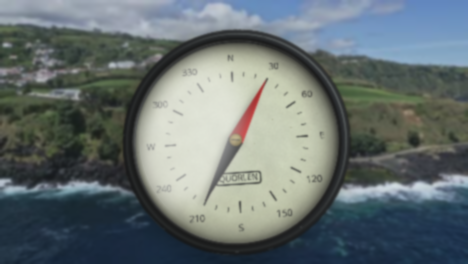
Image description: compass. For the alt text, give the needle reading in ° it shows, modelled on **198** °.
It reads **30** °
